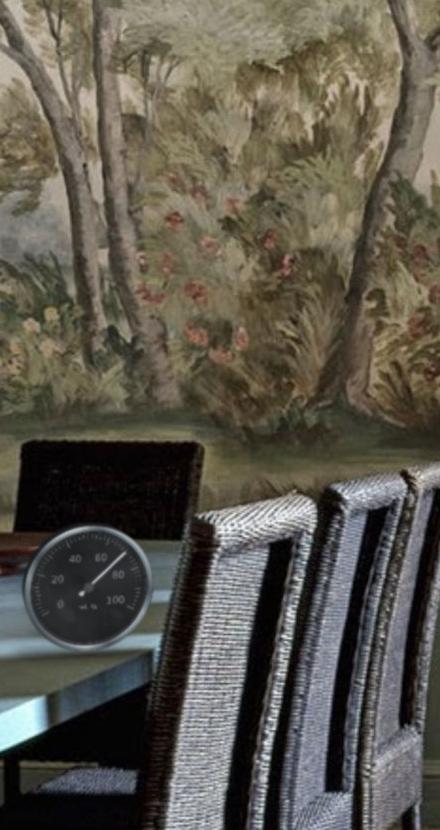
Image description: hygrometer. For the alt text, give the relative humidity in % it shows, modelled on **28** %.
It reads **70** %
